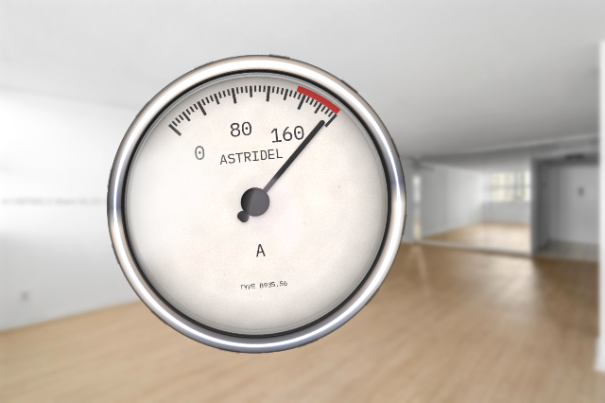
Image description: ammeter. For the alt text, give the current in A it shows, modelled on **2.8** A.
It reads **195** A
